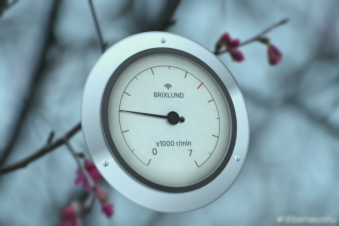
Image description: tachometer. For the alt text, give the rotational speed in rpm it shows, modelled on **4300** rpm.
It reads **1500** rpm
